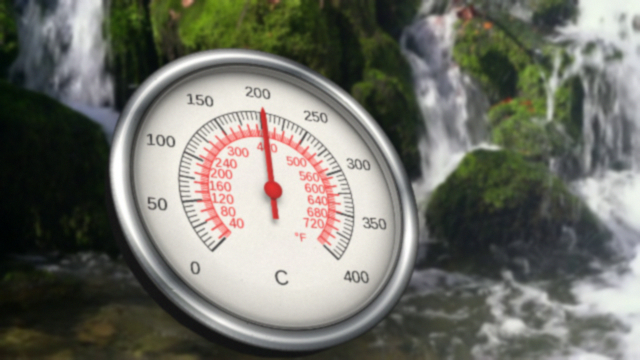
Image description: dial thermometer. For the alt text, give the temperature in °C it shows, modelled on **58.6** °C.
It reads **200** °C
